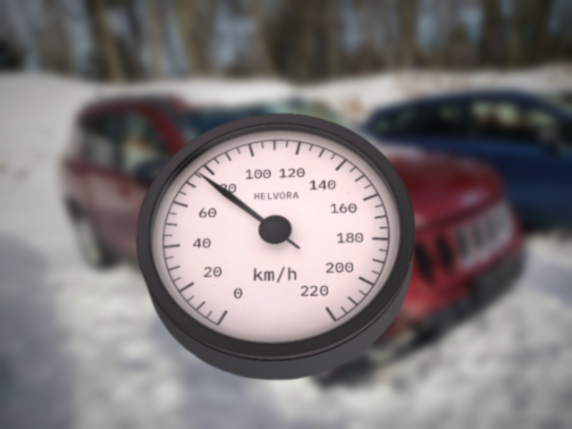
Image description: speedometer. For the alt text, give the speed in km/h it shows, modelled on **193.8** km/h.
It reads **75** km/h
